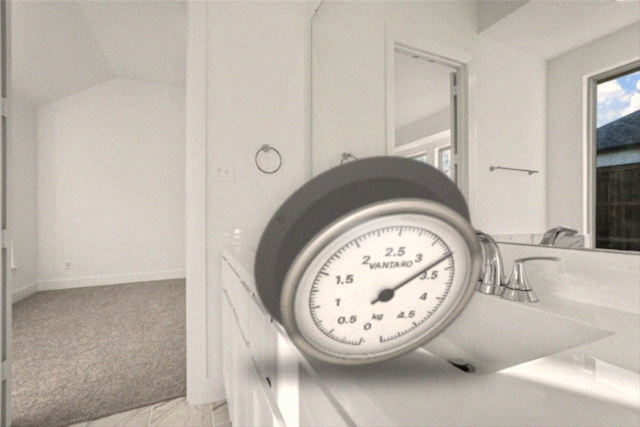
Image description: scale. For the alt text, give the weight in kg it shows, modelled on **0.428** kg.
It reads **3.25** kg
